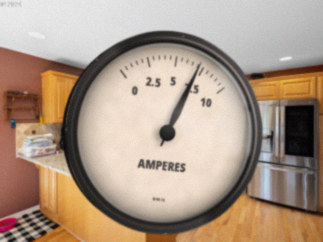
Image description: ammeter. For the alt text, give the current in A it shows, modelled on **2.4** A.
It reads **7** A
